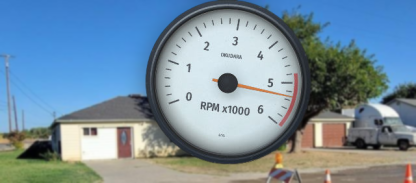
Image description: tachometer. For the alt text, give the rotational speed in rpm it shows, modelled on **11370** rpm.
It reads **5300** rpm
